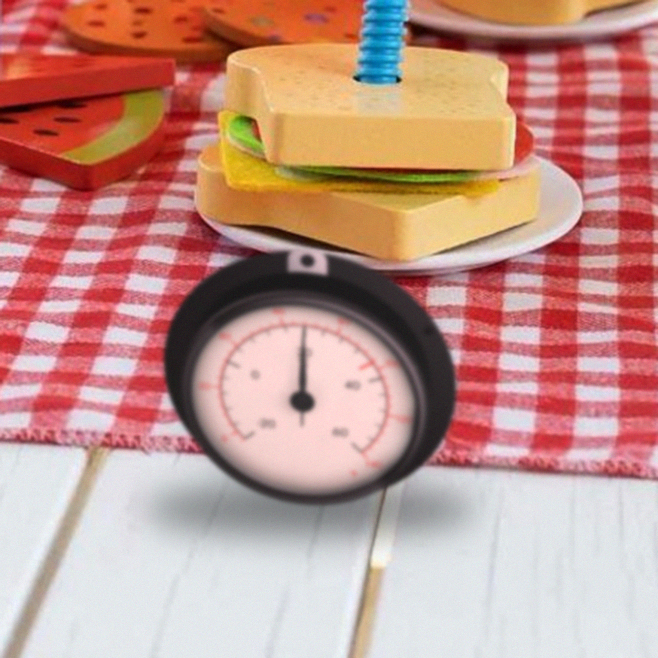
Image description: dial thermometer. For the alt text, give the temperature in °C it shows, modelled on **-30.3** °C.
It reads **20** °C
